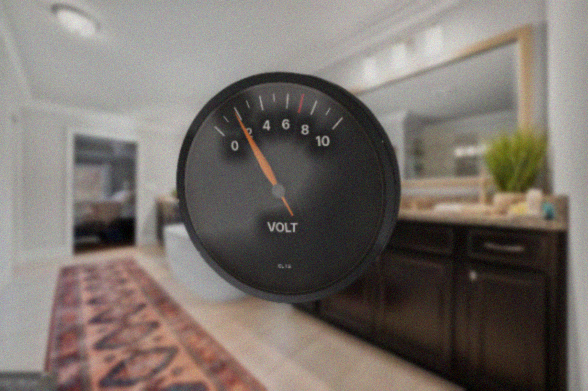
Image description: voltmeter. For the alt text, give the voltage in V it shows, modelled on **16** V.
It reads **2** V
